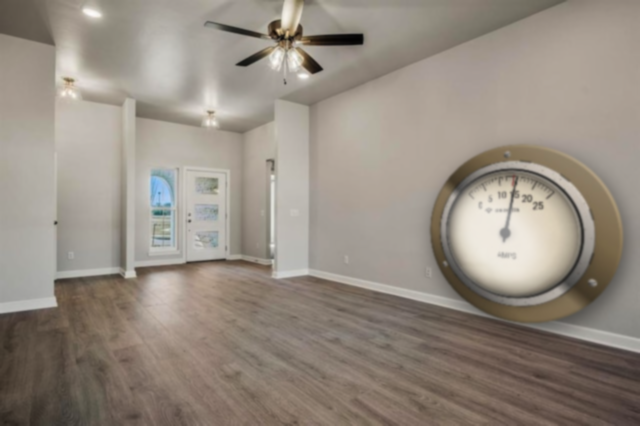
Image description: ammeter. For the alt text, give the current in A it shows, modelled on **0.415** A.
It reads **15** A
